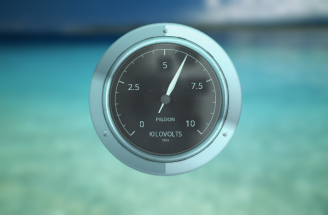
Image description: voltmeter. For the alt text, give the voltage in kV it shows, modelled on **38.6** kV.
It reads **6** kV
